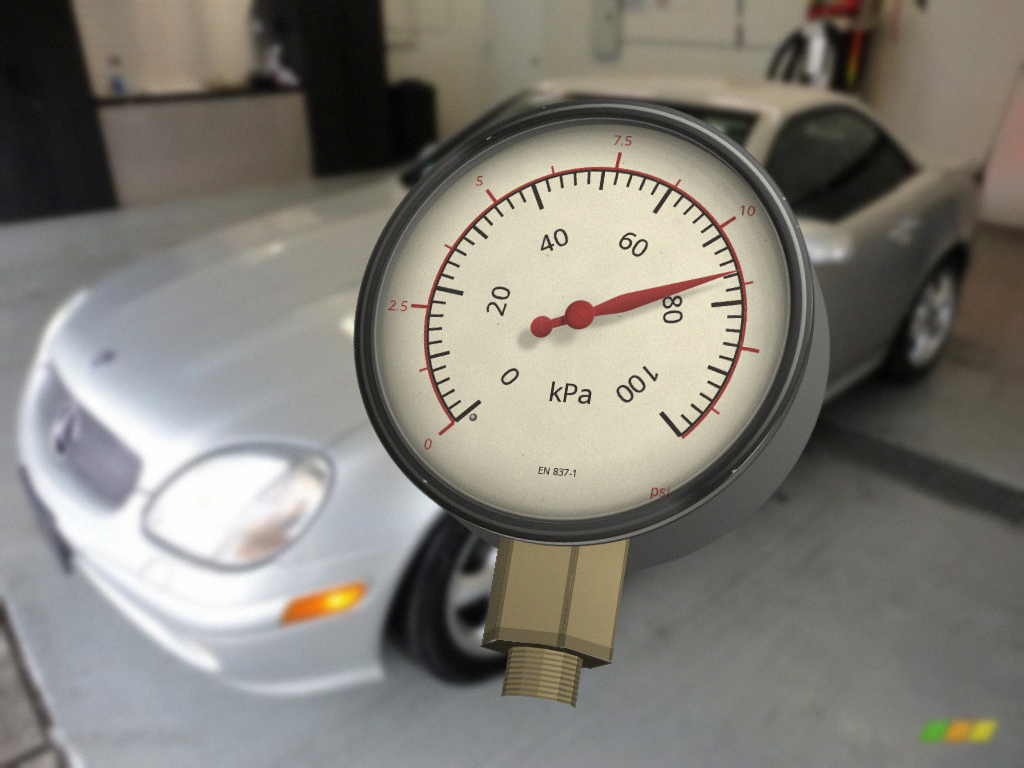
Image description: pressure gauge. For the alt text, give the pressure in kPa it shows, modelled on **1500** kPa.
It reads **76** kPa
